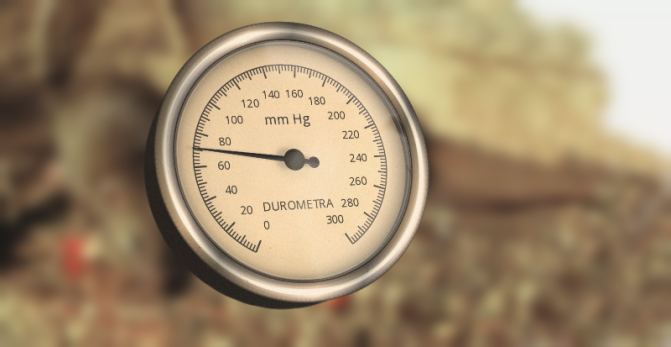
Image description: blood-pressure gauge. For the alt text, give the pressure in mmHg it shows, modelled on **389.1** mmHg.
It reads **70** mmHg
